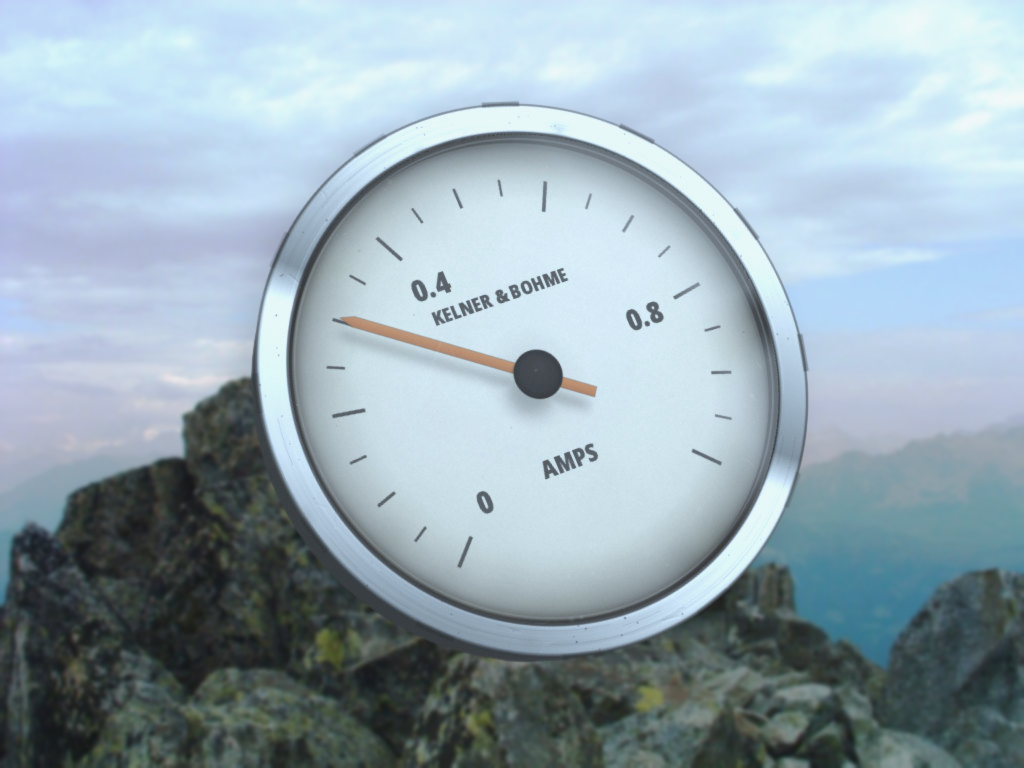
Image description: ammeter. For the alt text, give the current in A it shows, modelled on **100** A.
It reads **0.3** A
